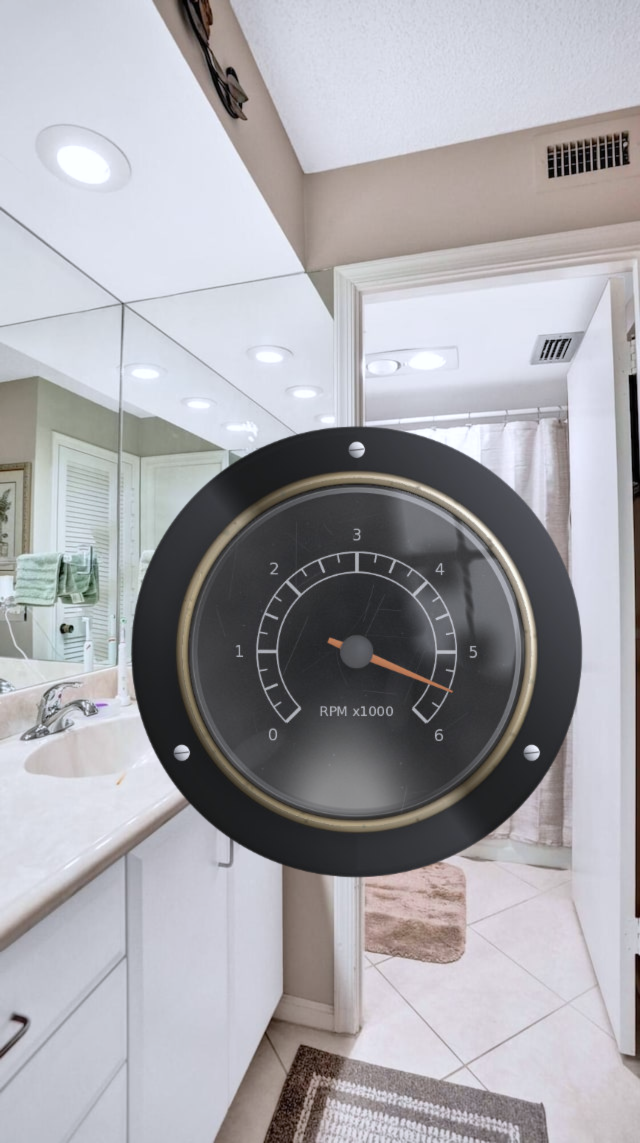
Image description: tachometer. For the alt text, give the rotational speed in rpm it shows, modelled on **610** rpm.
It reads **5500** rpm
